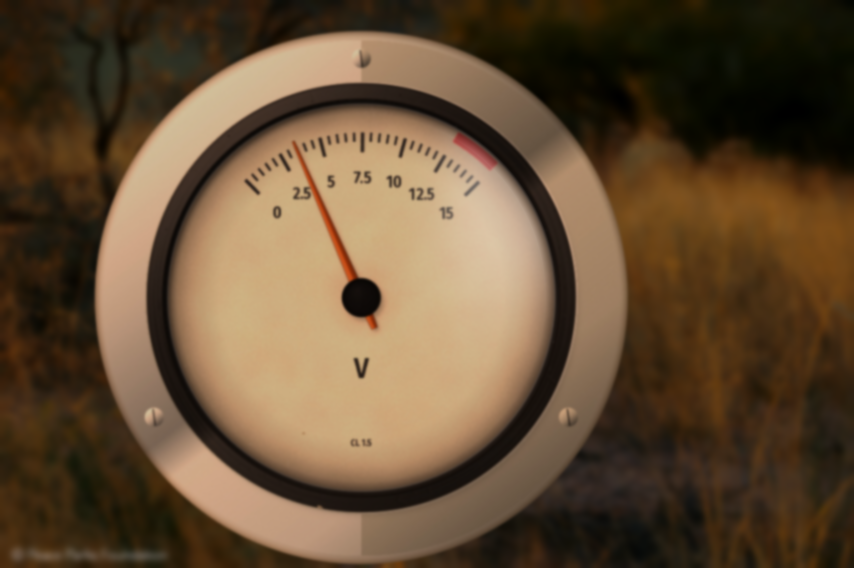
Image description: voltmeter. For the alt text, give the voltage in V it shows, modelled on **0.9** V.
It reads **3.5** V
